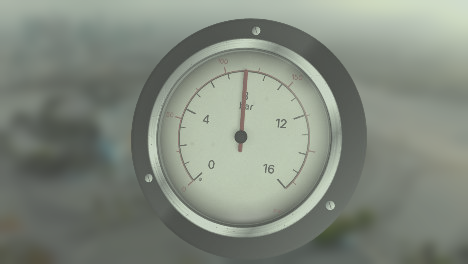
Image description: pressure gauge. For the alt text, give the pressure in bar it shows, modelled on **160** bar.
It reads **8** bar
